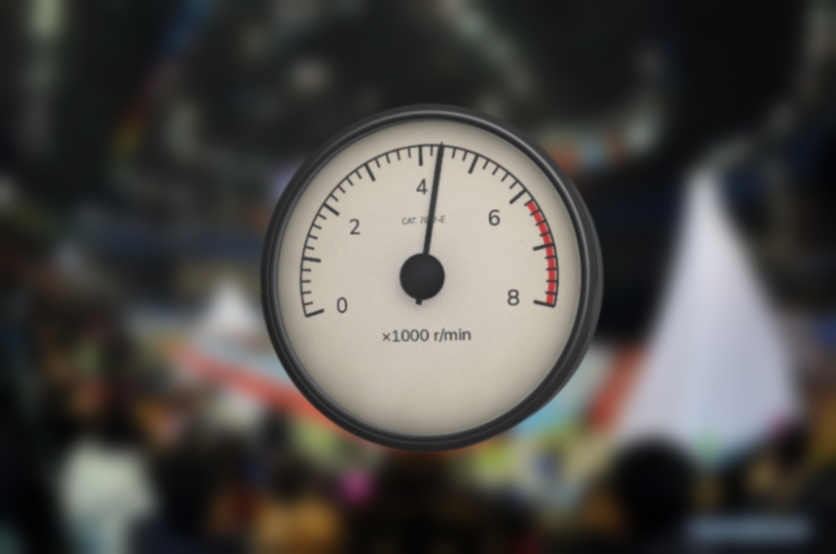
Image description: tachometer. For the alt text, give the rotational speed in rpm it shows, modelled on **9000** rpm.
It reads **4400** rpm
